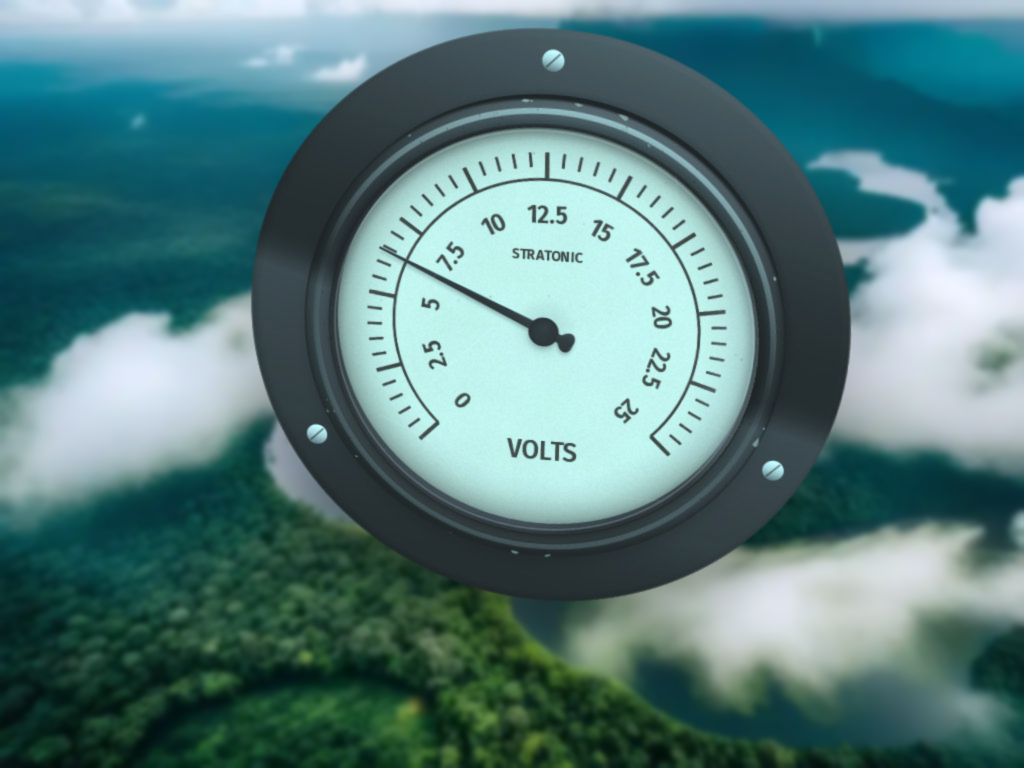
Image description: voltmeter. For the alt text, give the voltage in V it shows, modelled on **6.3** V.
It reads **6.5** V
